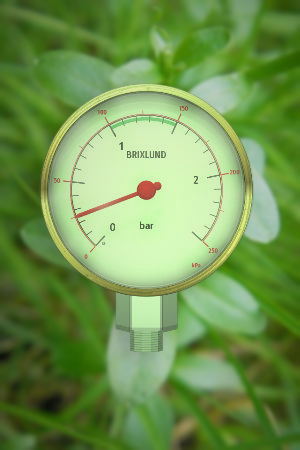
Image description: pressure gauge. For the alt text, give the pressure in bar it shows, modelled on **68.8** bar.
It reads **0.25** bar
